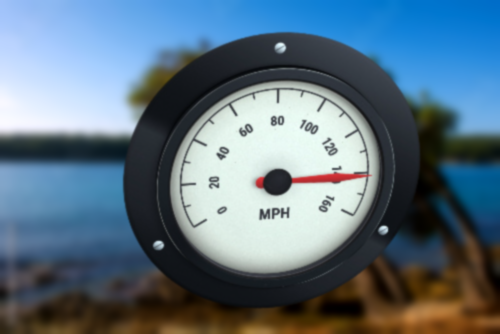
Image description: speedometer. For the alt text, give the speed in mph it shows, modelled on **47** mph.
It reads **140** mph
